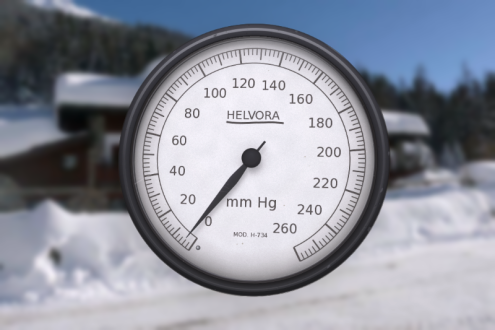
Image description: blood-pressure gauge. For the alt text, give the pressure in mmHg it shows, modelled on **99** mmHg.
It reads **4** mmHg
